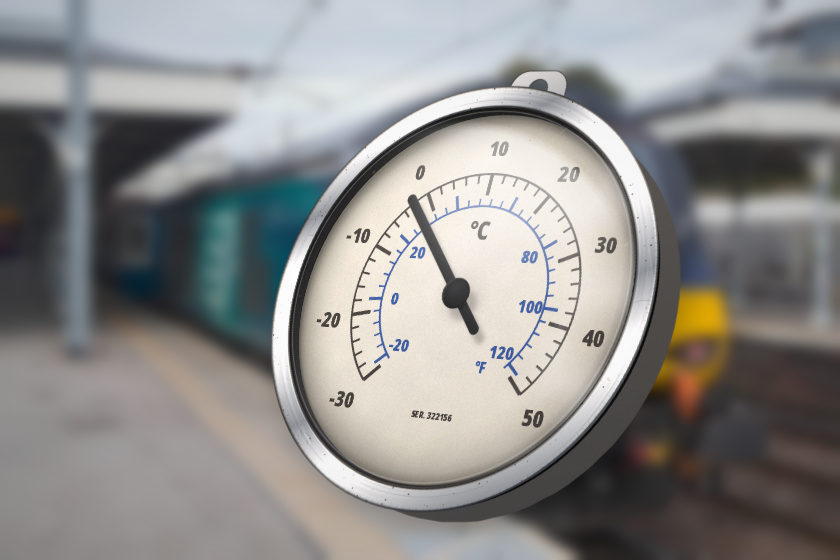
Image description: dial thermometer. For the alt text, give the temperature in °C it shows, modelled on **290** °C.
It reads **-2** °C
